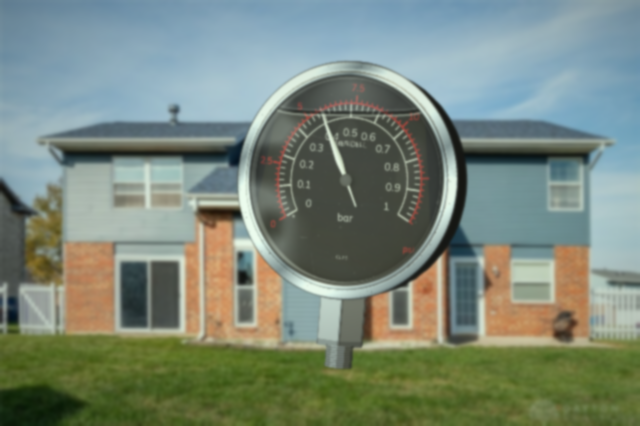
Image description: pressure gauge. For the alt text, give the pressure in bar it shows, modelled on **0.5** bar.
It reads **0.4** bar
